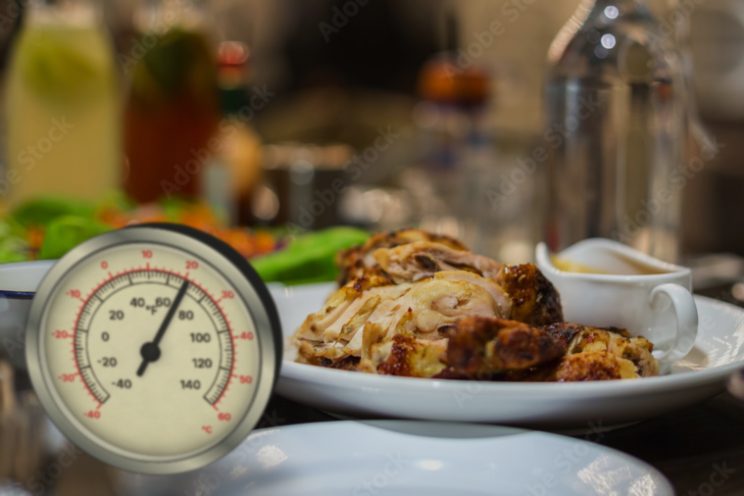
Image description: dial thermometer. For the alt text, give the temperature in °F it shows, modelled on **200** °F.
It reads **70** °F
